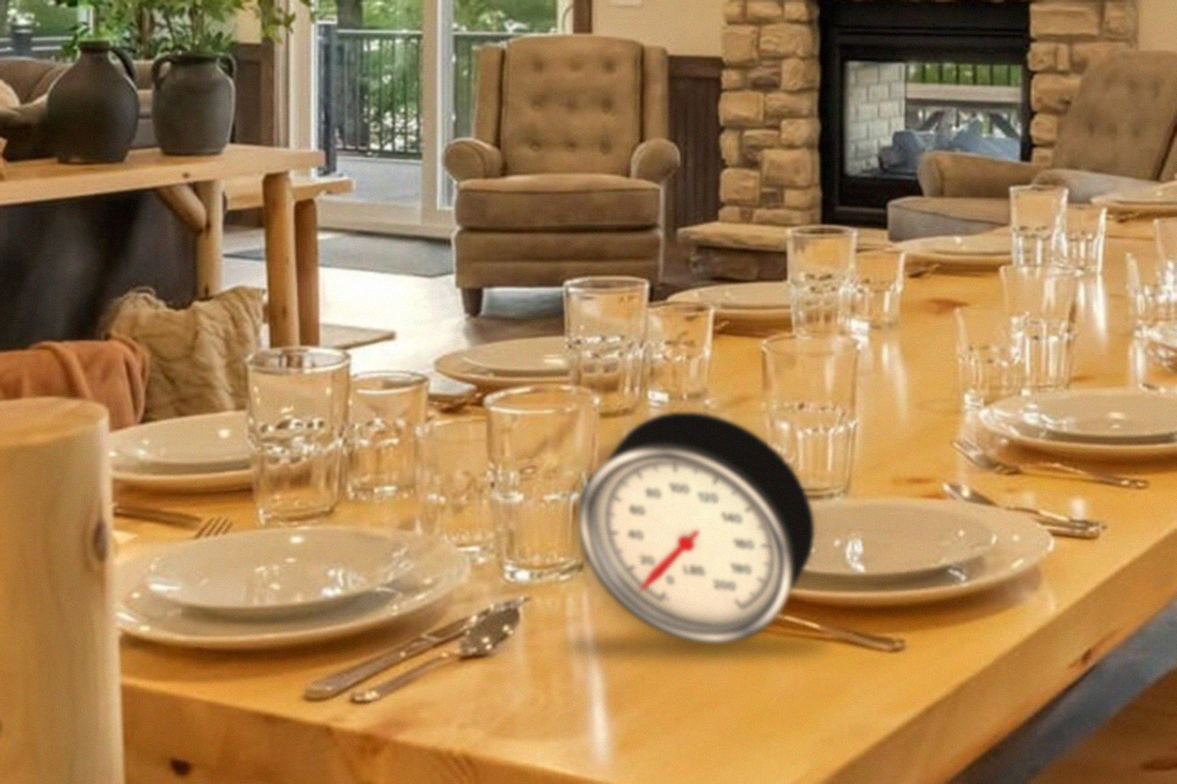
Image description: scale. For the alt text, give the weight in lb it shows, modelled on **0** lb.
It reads **10** lb
